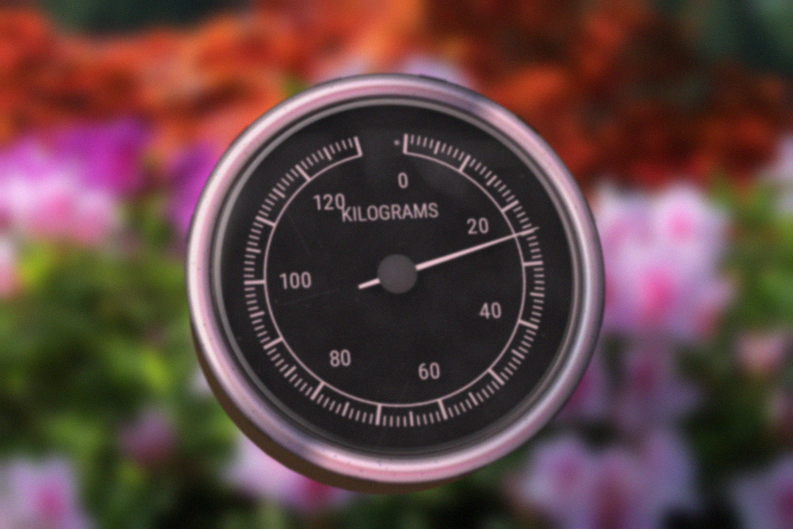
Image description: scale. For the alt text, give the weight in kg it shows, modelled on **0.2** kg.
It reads **25** kg
